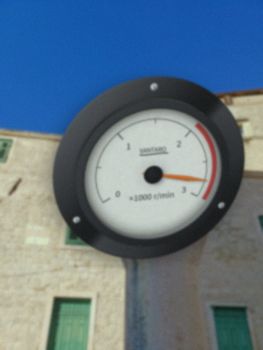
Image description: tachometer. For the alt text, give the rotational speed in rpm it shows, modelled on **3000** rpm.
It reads **2750** rpm
